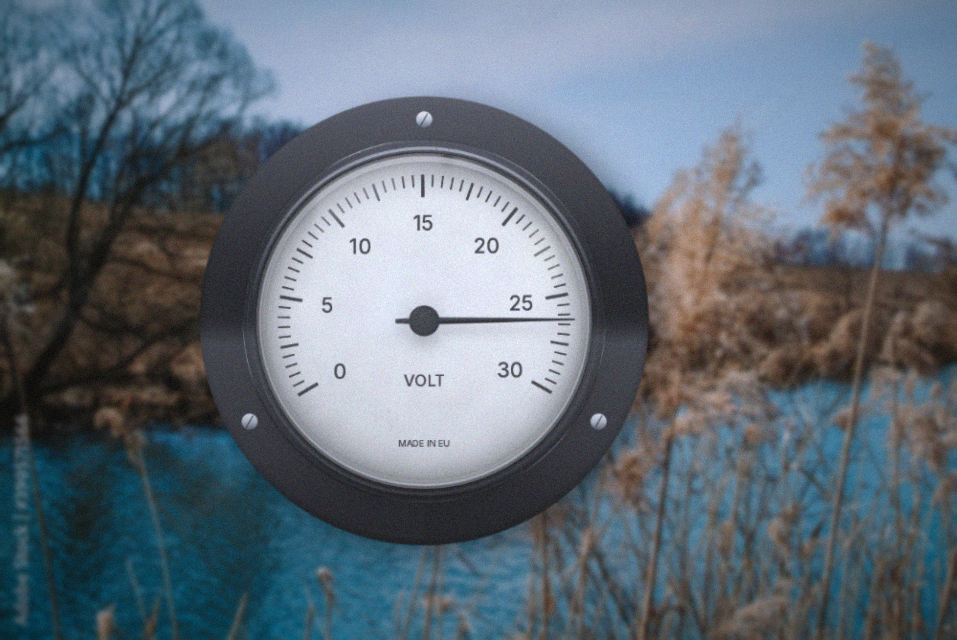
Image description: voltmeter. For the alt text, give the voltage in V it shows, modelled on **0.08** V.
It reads **26.25** V
